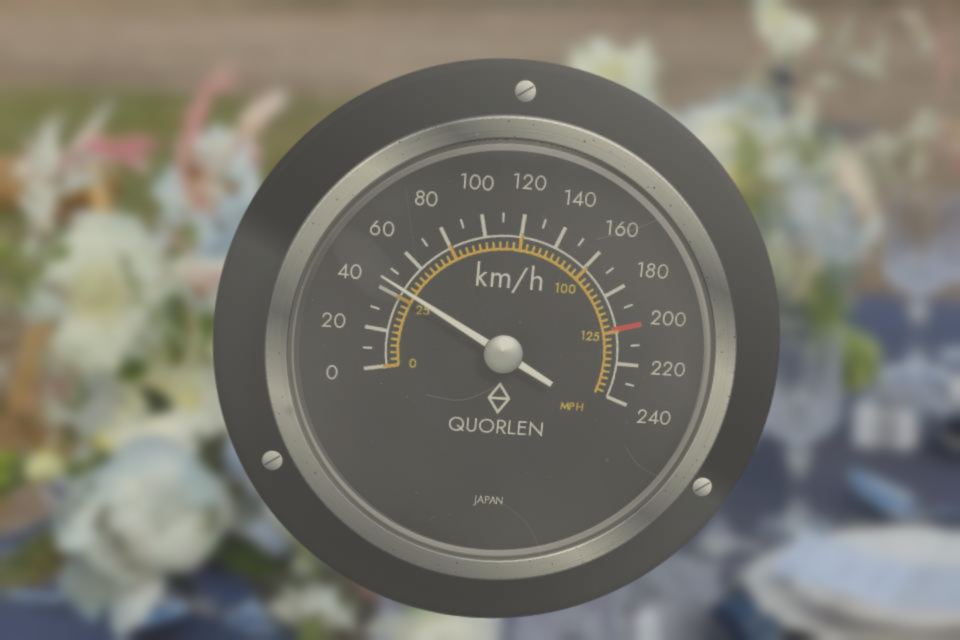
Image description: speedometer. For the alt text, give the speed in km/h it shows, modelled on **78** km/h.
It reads **45** km/h
